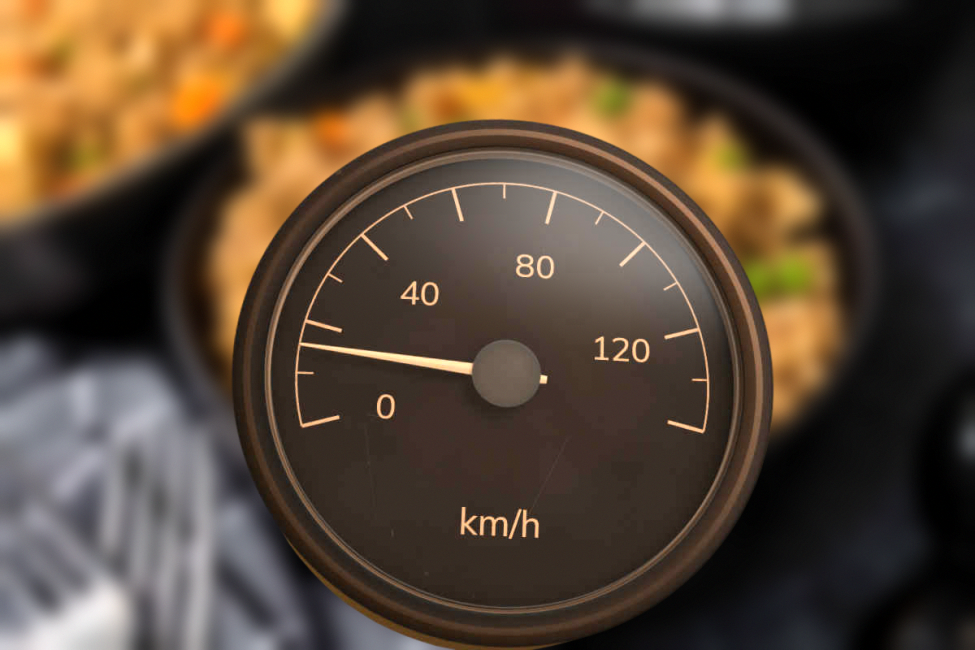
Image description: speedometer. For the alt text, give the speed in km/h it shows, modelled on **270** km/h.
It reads **15** km/h
